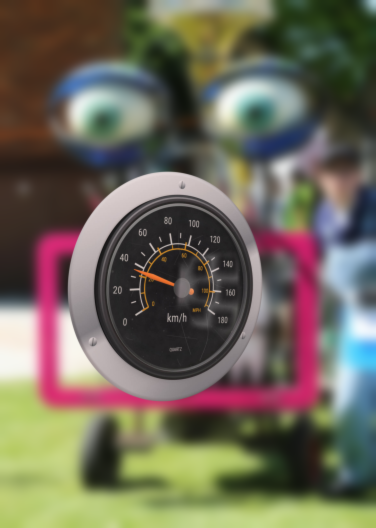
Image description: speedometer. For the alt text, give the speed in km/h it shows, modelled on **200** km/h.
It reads **35** km/h
